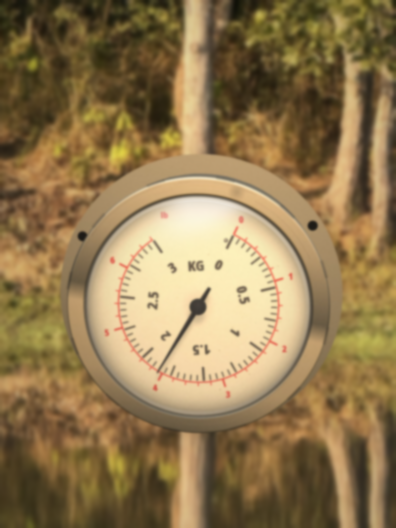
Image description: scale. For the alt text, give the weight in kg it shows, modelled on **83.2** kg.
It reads **1.85** kg
